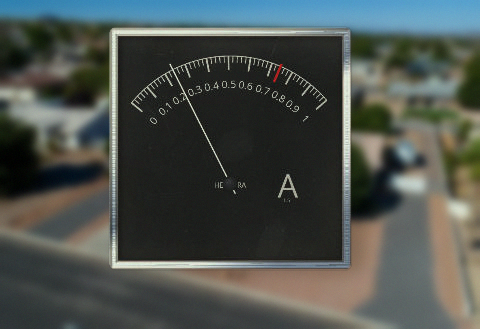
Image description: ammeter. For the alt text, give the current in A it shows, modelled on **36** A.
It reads **0.24** A
